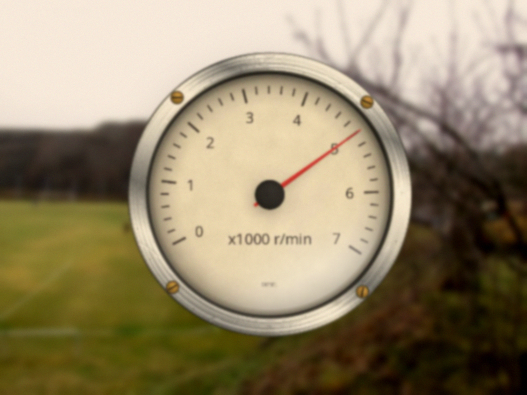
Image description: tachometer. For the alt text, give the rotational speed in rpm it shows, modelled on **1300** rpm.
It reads **5000** rpm
